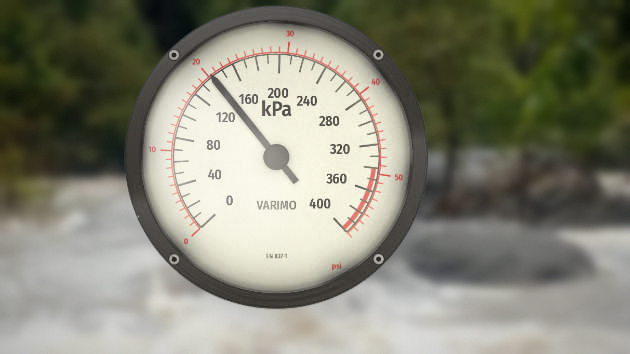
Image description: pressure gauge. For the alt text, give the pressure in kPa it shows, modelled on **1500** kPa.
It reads **140** kPa
